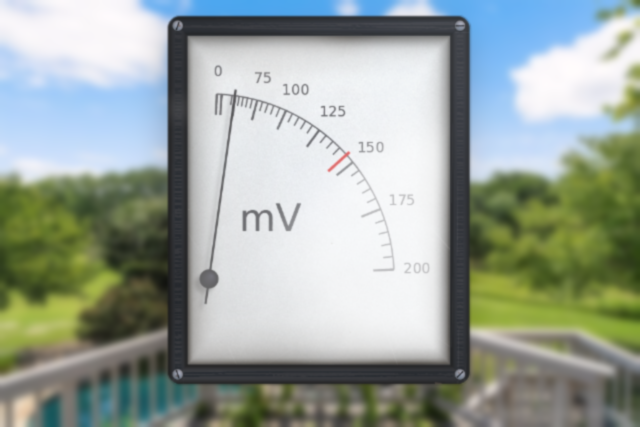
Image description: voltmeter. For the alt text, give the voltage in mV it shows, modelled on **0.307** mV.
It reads **50** mV
